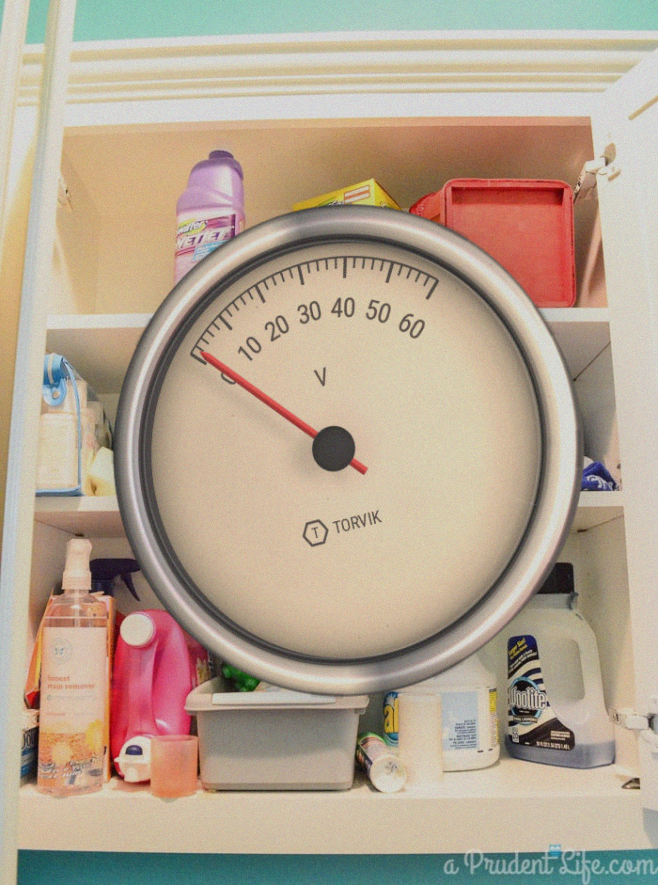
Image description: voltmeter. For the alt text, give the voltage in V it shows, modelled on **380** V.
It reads **2** V
